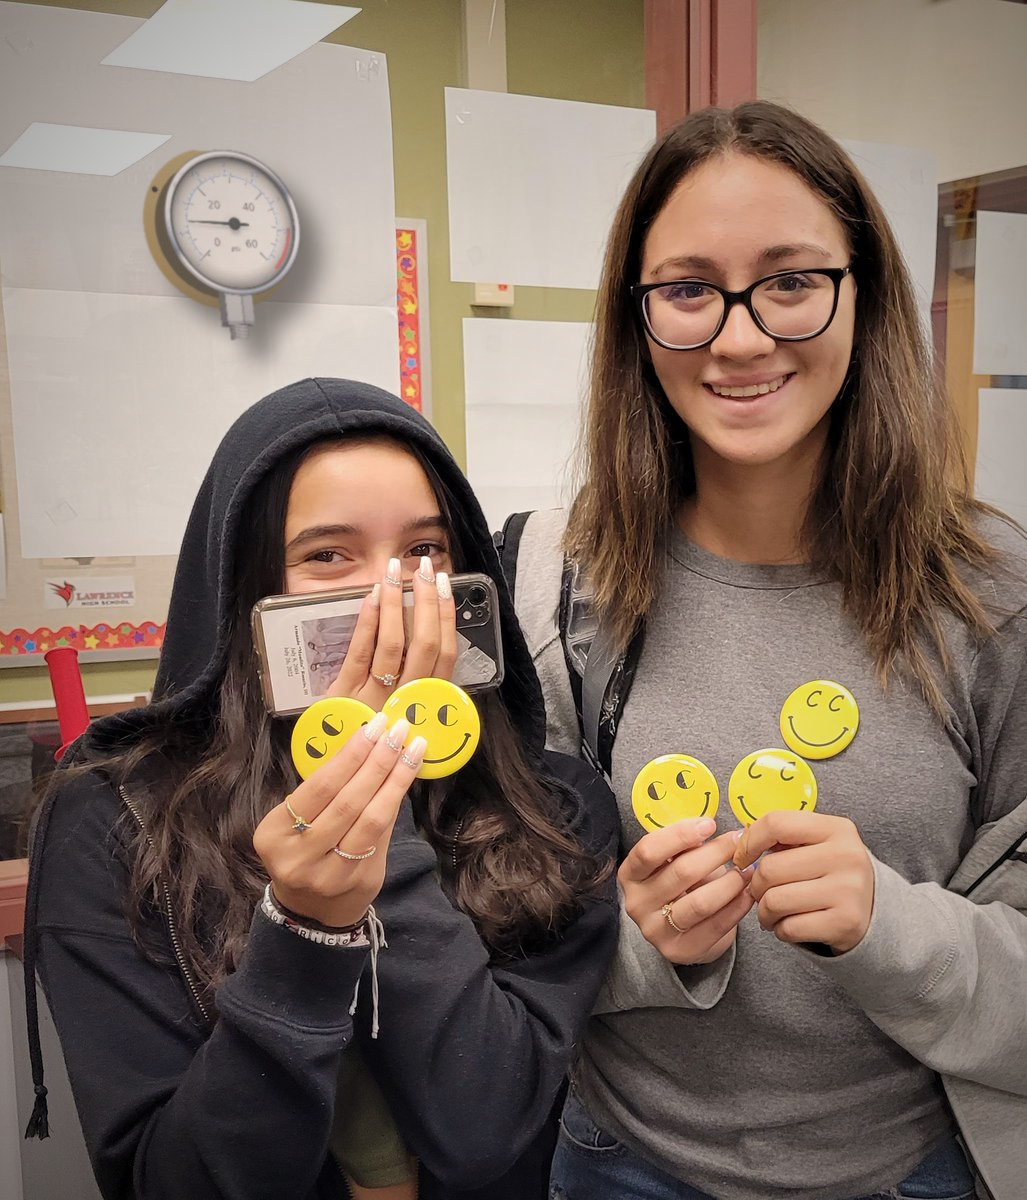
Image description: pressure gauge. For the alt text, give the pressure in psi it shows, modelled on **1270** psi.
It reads **10** psi
